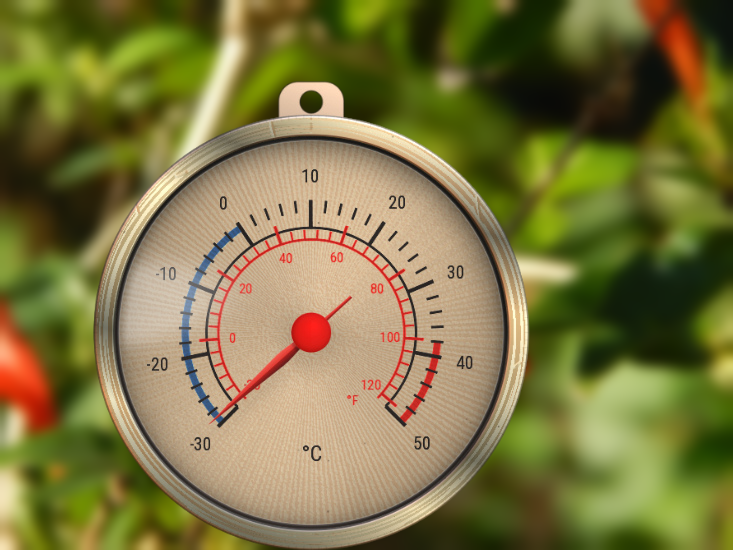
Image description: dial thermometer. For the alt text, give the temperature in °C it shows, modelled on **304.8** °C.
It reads **-29** °C
